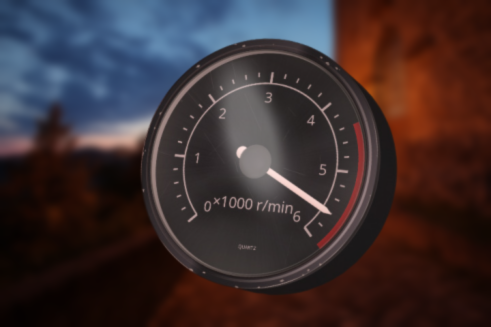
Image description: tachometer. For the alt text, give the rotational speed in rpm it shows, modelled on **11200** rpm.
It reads **5600** rpm
